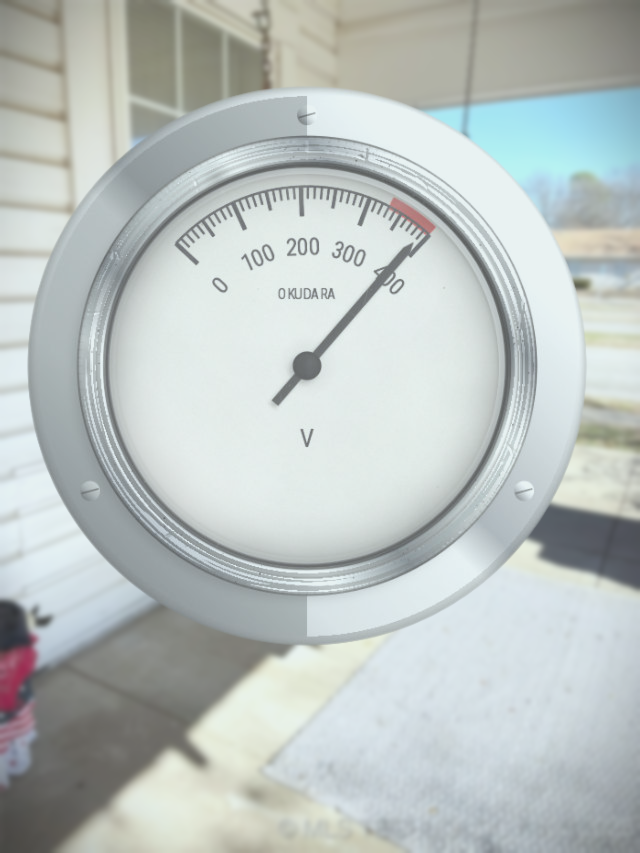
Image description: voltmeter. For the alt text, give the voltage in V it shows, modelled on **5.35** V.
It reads **390** V
